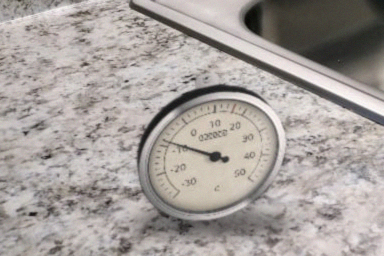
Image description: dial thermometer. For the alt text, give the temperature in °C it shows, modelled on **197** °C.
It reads **-8** °C
